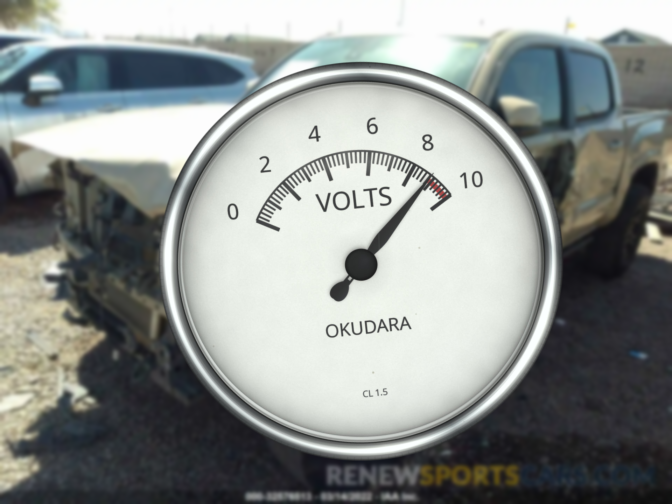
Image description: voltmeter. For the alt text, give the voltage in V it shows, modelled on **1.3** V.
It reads **8.8** V
